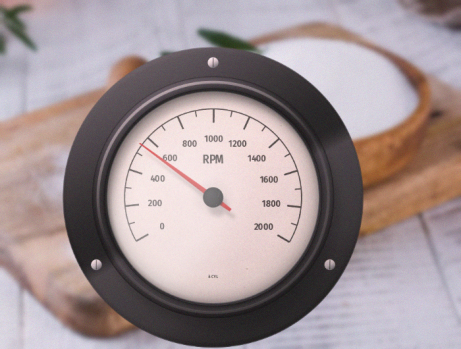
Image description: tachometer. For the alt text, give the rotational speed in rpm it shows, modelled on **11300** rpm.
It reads **550** rpm
